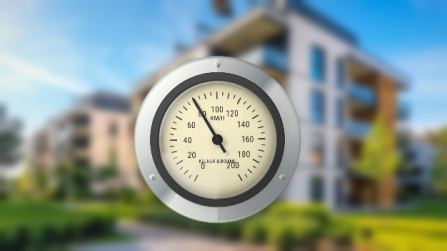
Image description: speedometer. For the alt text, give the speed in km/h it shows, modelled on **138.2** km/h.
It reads **80** km/h
